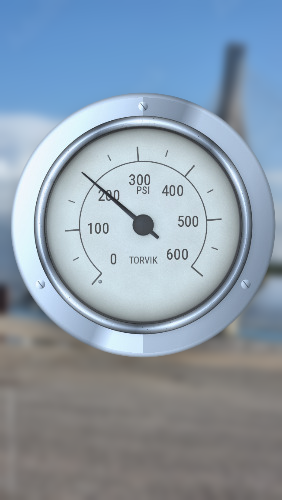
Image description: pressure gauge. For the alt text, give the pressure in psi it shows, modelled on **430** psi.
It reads **200** psi
